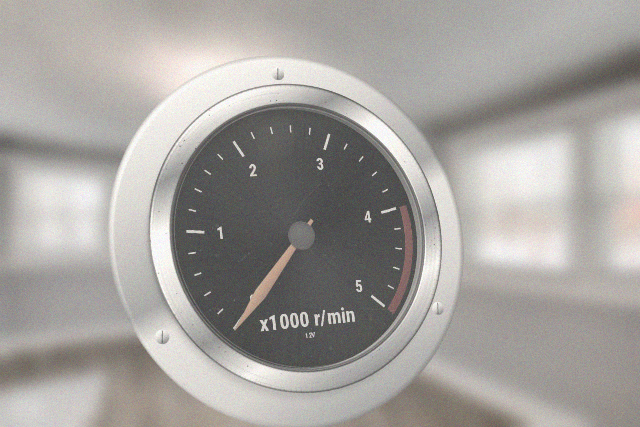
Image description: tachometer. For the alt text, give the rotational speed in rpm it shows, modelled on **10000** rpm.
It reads **0** rpm
